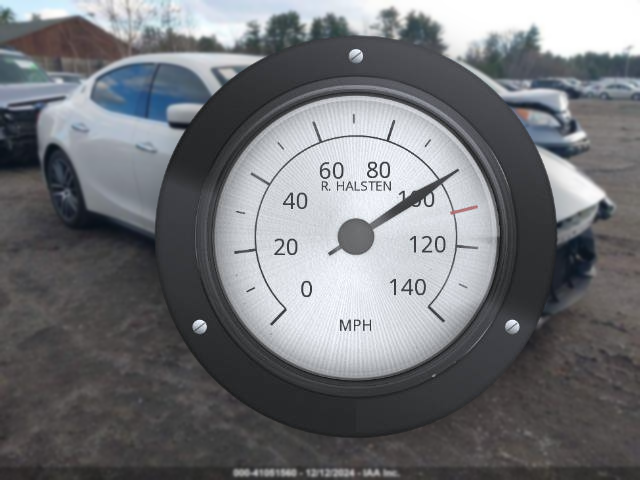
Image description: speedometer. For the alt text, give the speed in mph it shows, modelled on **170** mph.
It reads **100** mph
